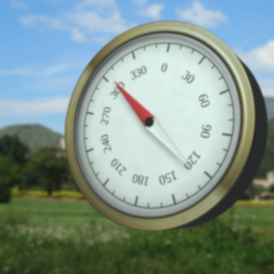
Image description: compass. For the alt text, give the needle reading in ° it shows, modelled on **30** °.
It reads **305** °
